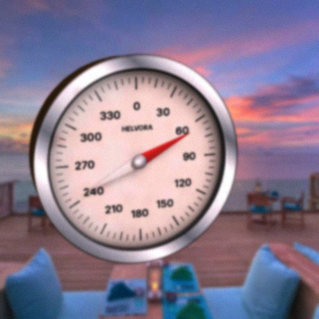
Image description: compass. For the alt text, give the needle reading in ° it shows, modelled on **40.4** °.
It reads **65** °
